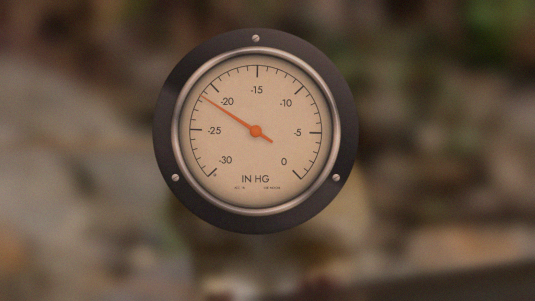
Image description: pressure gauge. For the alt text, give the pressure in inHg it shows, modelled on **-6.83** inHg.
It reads **-21.5** inHg
